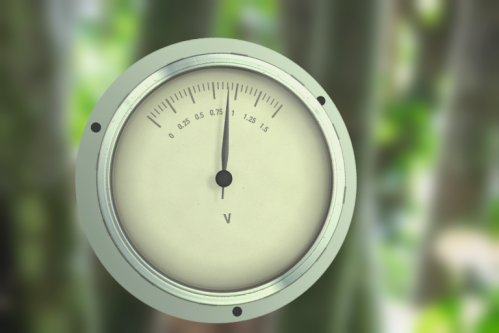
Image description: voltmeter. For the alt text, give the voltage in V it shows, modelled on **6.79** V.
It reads **0.9** V
